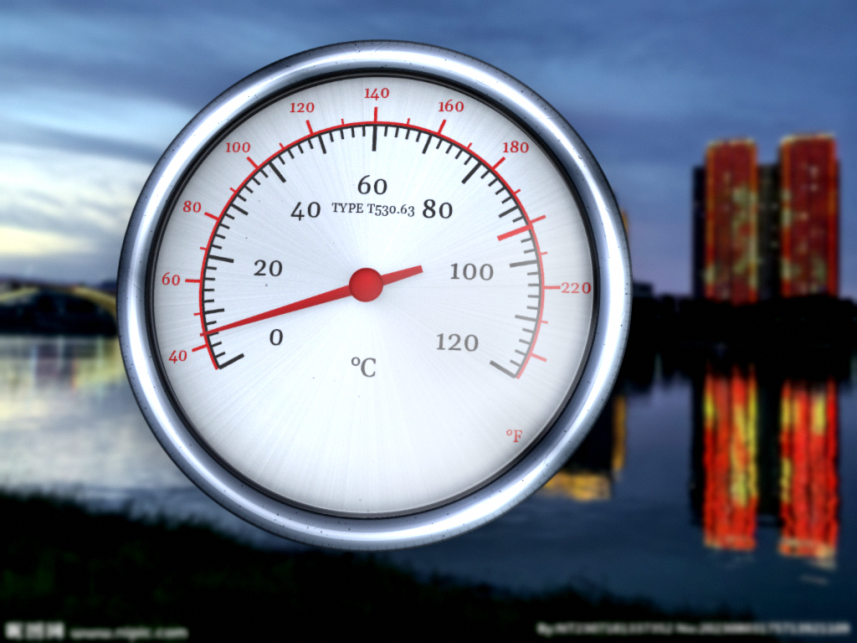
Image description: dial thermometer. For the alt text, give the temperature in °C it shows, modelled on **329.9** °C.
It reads **6** °C
